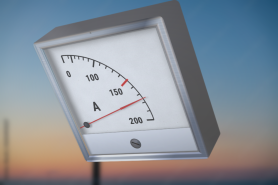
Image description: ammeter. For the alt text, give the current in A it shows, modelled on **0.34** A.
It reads **175** A
